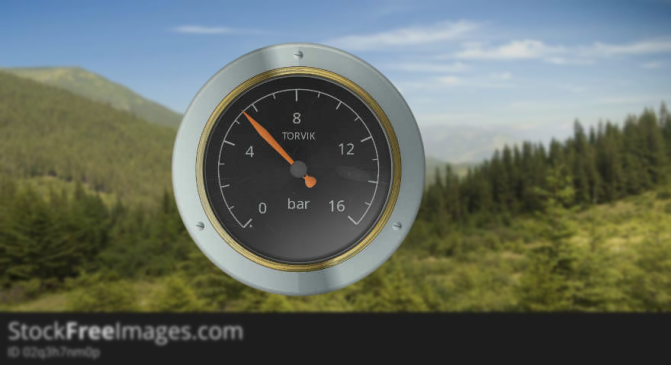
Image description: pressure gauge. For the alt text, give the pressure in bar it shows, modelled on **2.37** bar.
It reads **5.5** bar
